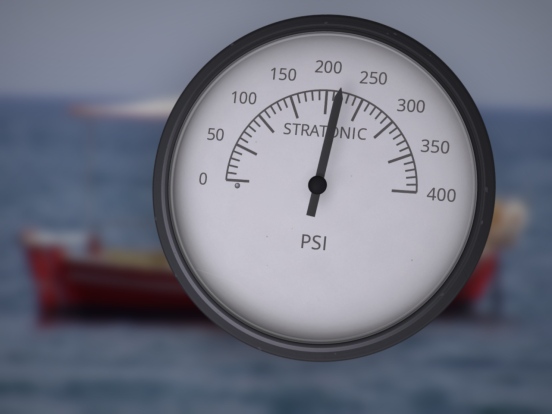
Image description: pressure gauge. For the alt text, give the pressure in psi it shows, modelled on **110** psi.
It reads **220** psi
